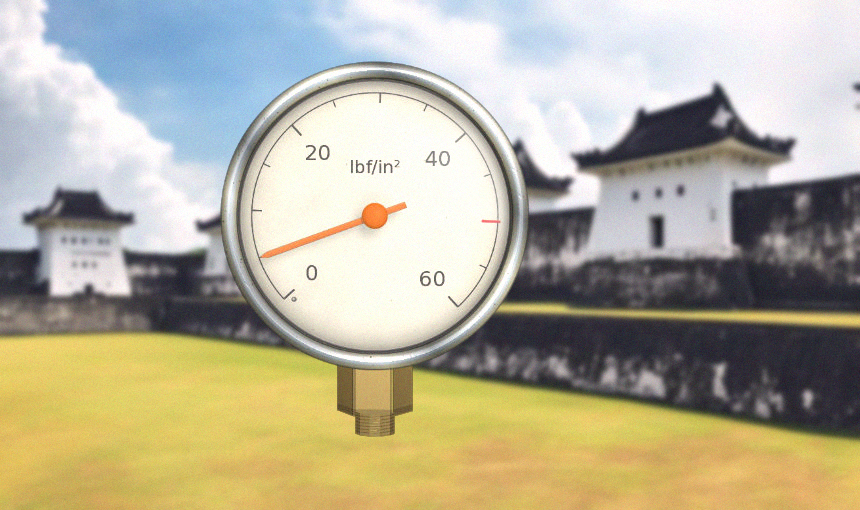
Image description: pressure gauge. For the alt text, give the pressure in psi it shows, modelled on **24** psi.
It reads **5** psi
